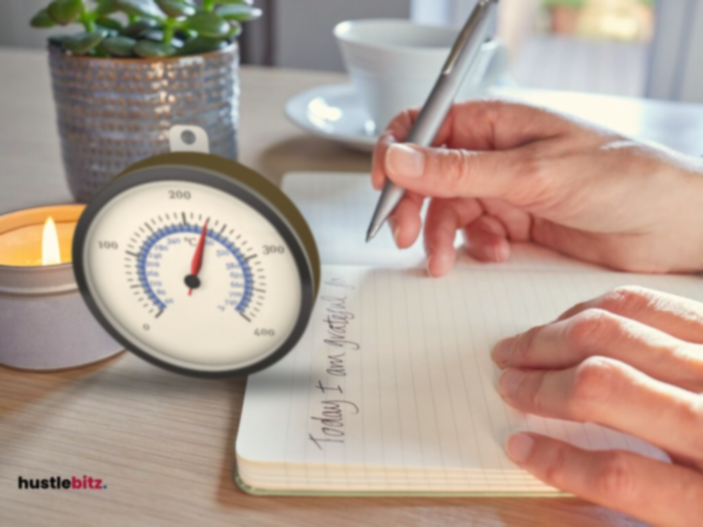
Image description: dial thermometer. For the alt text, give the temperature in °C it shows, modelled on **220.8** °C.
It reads **230** °C
